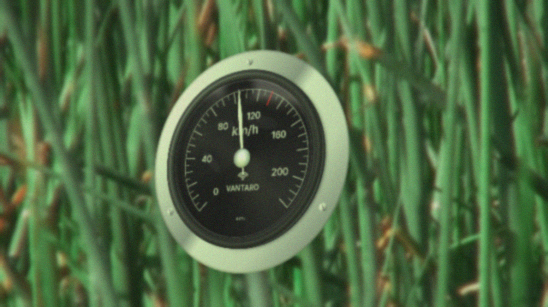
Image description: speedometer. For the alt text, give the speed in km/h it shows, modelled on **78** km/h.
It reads **105** km/h
